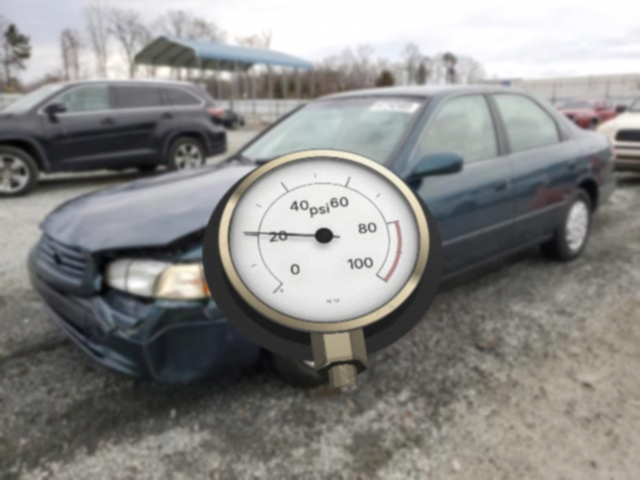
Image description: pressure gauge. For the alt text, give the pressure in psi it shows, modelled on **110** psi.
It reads **20** psi
